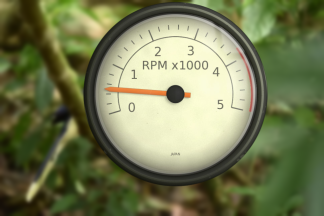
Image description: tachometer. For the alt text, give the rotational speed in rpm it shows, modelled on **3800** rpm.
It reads **500** rpm
